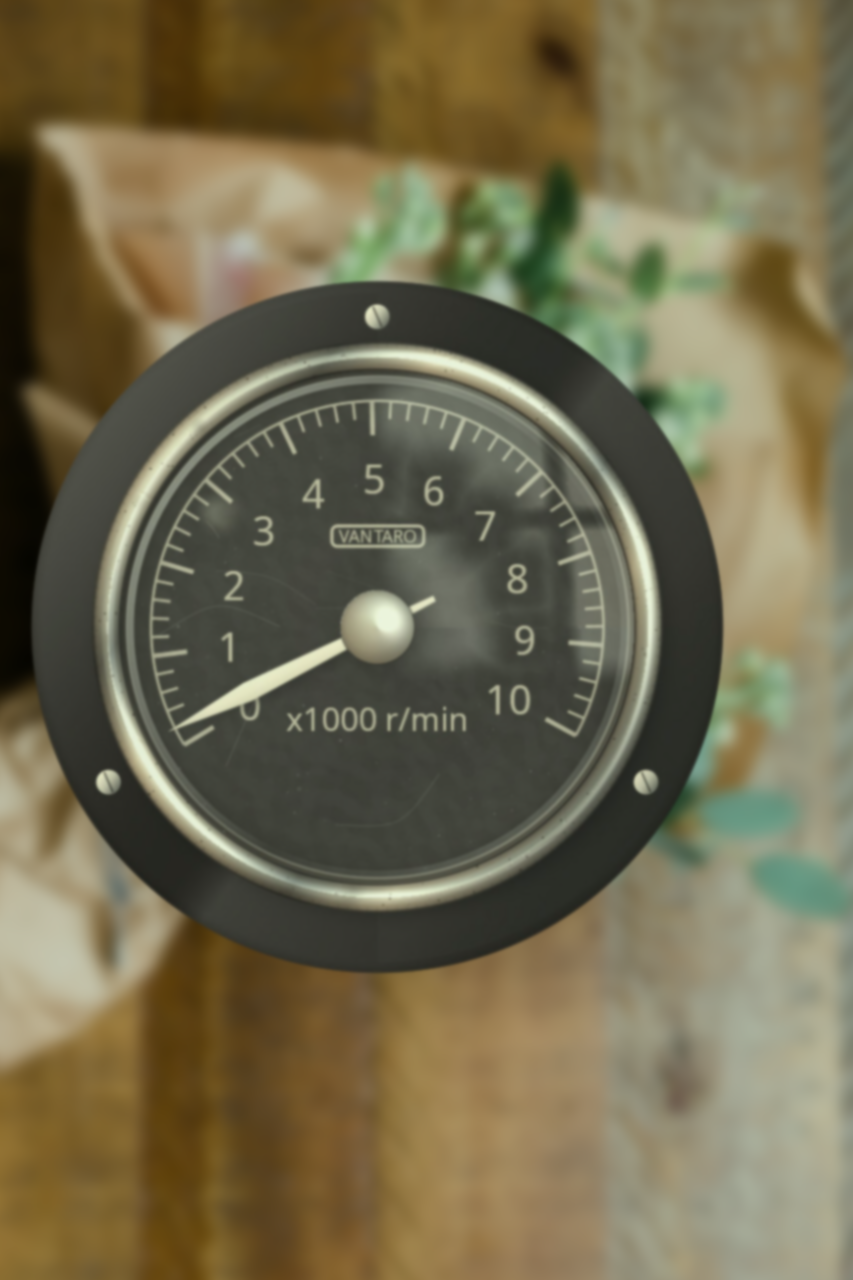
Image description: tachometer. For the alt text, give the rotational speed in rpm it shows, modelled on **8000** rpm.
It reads **200** rpm
